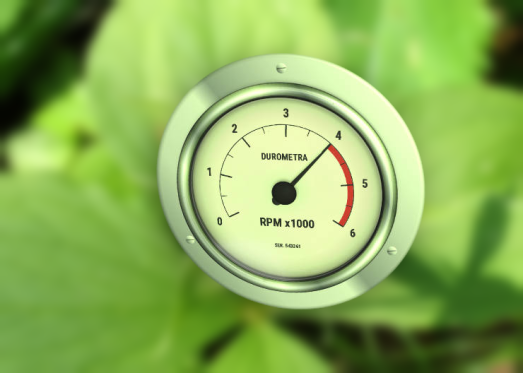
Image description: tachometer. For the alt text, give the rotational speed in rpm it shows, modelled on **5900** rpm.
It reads **4000** rpm
